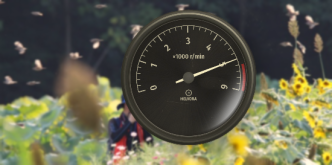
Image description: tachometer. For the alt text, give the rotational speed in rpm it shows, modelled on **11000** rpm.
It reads **5000** rpm
